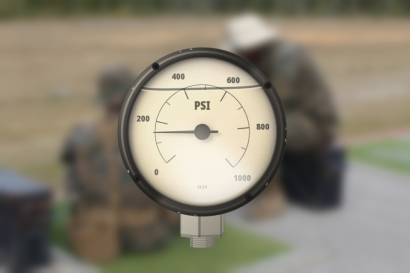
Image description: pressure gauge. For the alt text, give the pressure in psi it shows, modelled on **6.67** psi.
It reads **150** psi
